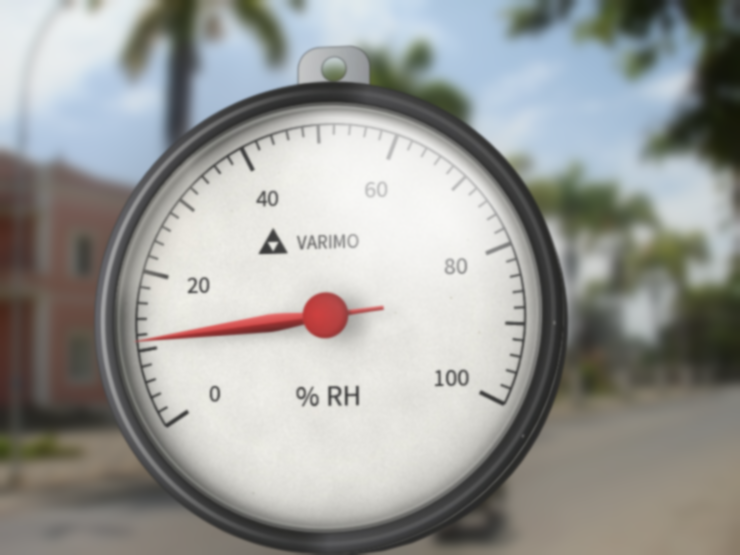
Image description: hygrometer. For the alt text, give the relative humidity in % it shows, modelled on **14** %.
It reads **11** %
